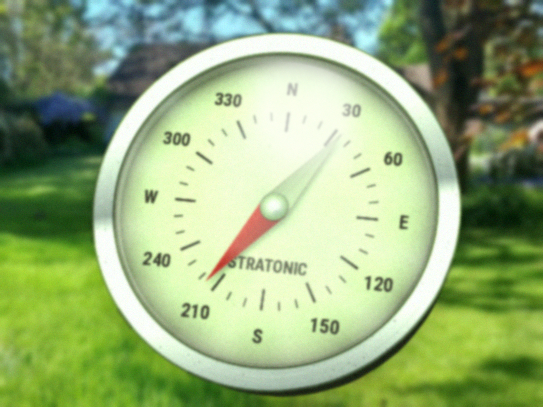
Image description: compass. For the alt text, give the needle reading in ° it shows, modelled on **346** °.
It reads **215** °
